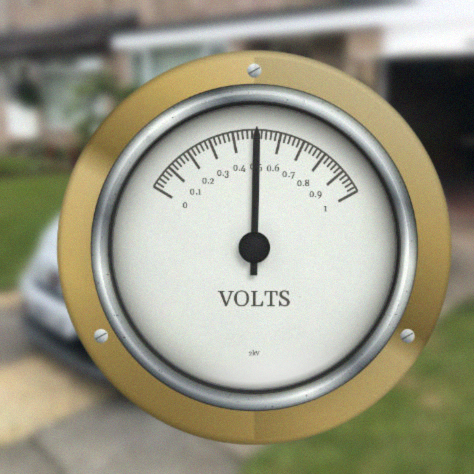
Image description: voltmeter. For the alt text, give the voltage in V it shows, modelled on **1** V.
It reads **0.5** V
